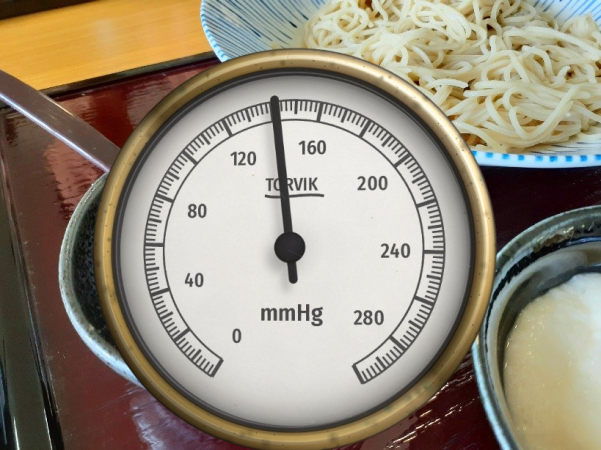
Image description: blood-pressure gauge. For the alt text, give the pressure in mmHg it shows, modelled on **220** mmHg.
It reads **142** mmHg
